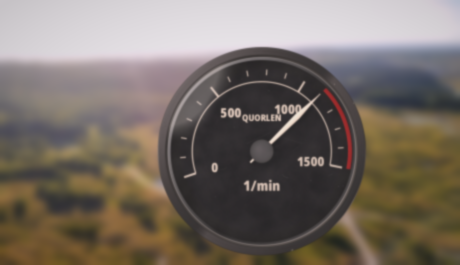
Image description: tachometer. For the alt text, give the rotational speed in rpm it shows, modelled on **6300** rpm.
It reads **1100** rpm
